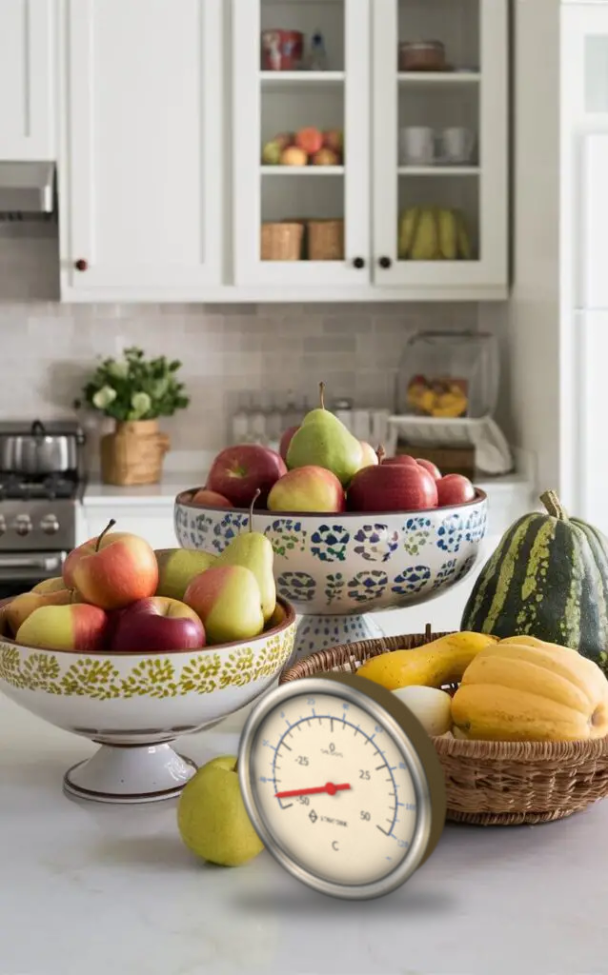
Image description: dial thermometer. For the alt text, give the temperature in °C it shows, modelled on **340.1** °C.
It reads **-45** °C
